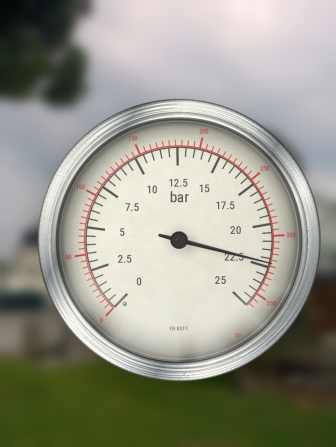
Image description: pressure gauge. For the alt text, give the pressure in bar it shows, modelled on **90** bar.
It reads **22.25** bar
